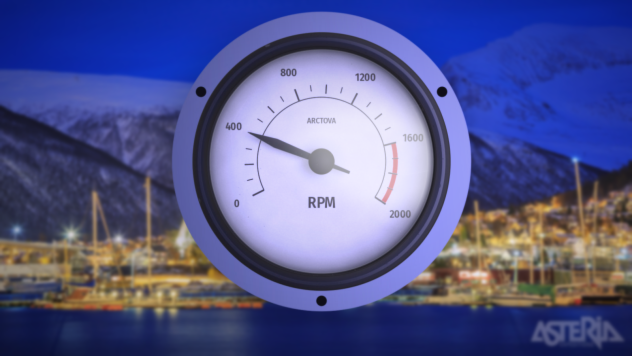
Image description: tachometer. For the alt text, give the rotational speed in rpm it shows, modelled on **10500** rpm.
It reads **400** rpm
